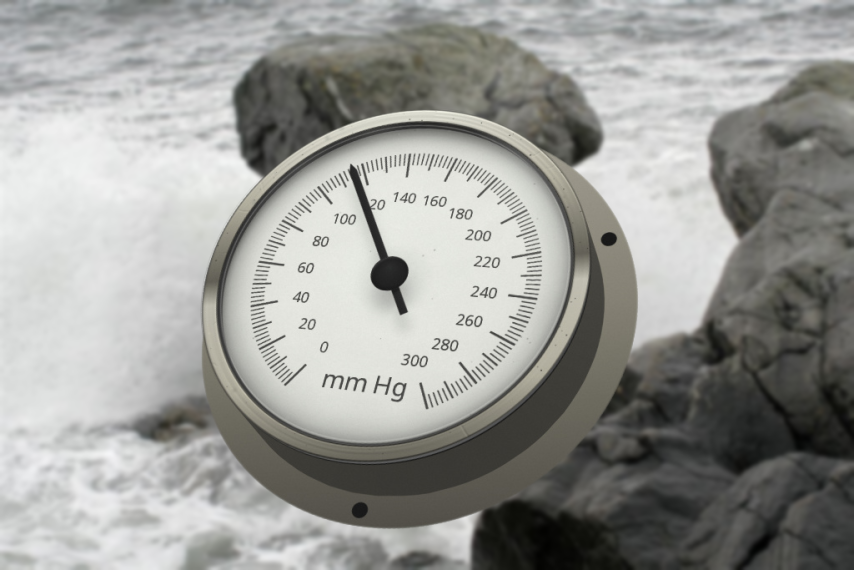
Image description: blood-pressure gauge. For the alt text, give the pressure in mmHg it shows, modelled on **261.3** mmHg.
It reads **116** mmHg
